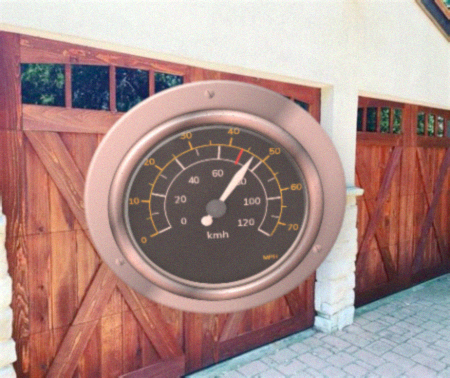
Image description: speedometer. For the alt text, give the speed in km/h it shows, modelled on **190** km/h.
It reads **75** km/h
